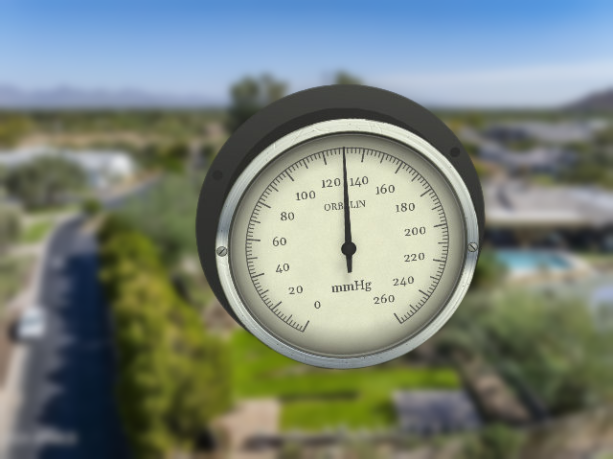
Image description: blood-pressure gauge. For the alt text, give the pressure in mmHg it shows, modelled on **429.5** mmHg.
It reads **130** mmHg
